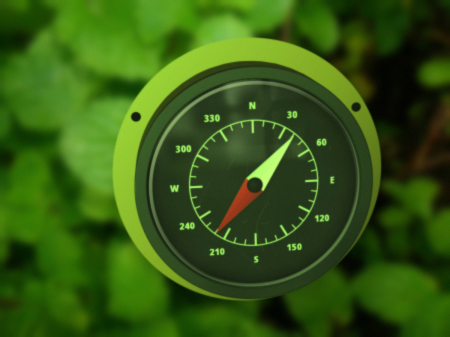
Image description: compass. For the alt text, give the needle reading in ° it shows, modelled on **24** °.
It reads **220** °
